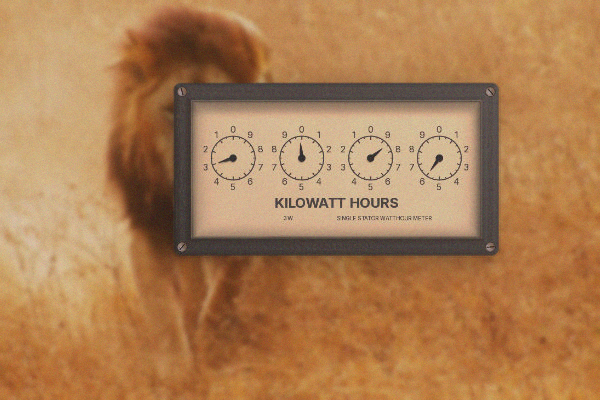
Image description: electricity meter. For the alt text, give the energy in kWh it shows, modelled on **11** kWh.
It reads **2986** kWh
